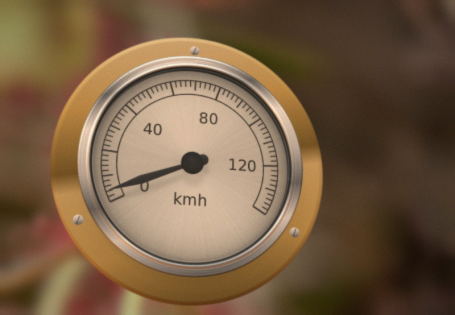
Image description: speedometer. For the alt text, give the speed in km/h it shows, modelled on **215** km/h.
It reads **4** km/h
